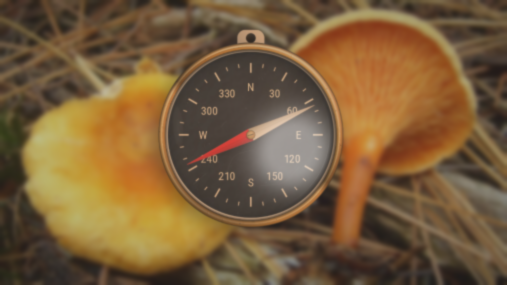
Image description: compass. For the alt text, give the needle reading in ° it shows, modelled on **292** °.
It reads **245** °
